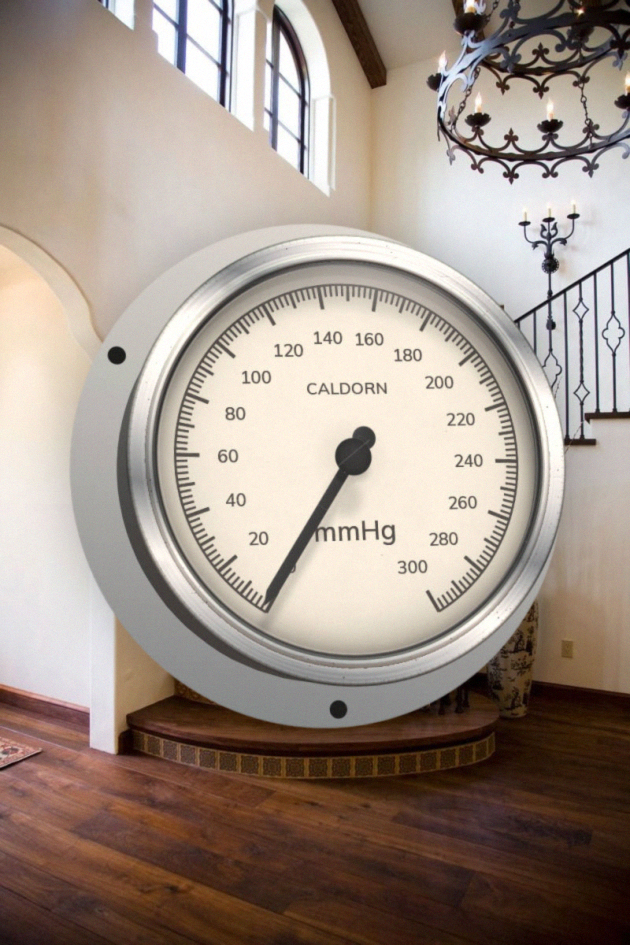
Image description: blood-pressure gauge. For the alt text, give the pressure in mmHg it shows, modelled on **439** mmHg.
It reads **2** mmHg
